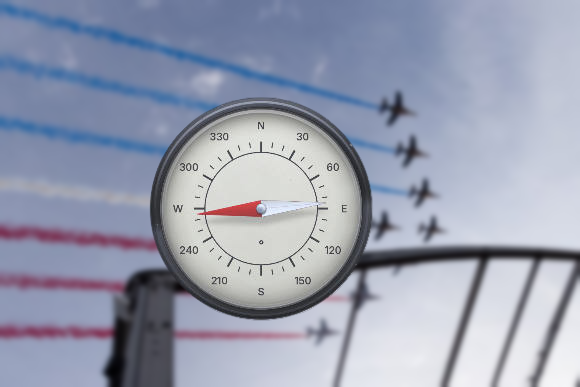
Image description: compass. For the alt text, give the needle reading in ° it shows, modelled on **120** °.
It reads **265** °
